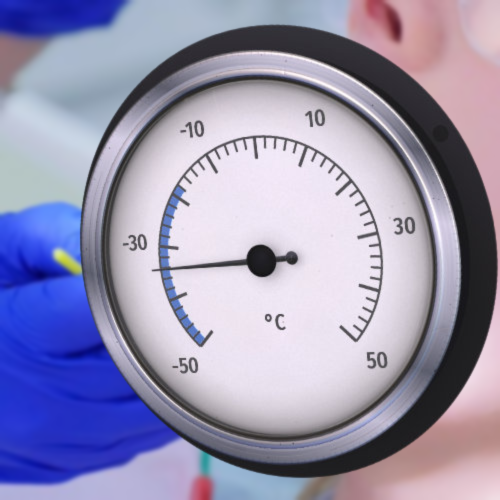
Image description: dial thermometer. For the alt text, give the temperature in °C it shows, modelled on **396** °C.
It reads **-34** °C
